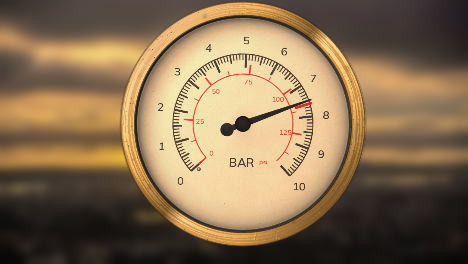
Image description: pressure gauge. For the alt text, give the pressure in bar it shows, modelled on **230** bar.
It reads **7.5** bar
